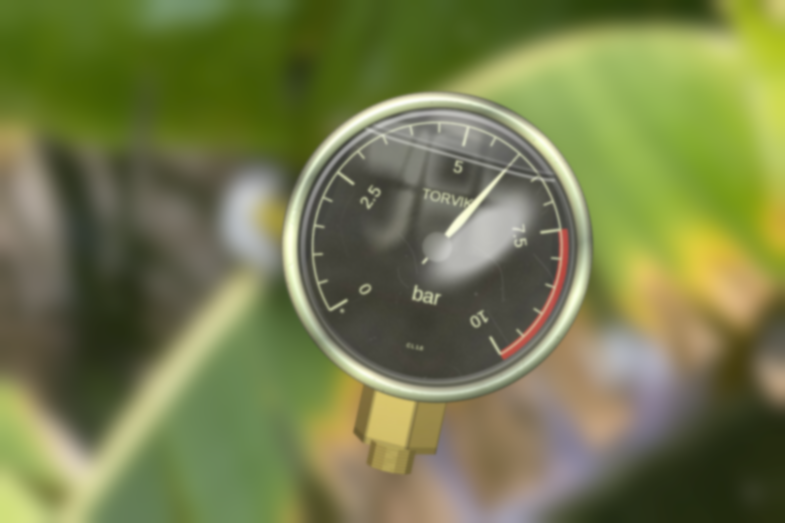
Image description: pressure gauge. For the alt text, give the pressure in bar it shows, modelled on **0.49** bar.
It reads **6** bar
